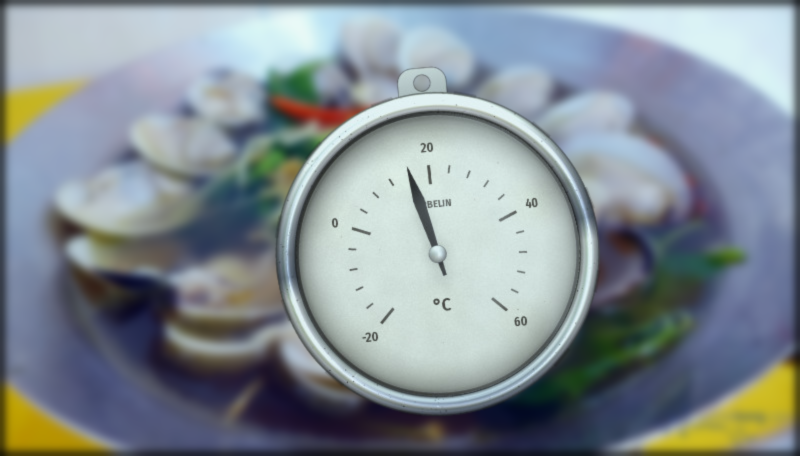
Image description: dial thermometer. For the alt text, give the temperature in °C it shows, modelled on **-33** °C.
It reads **16** °C
